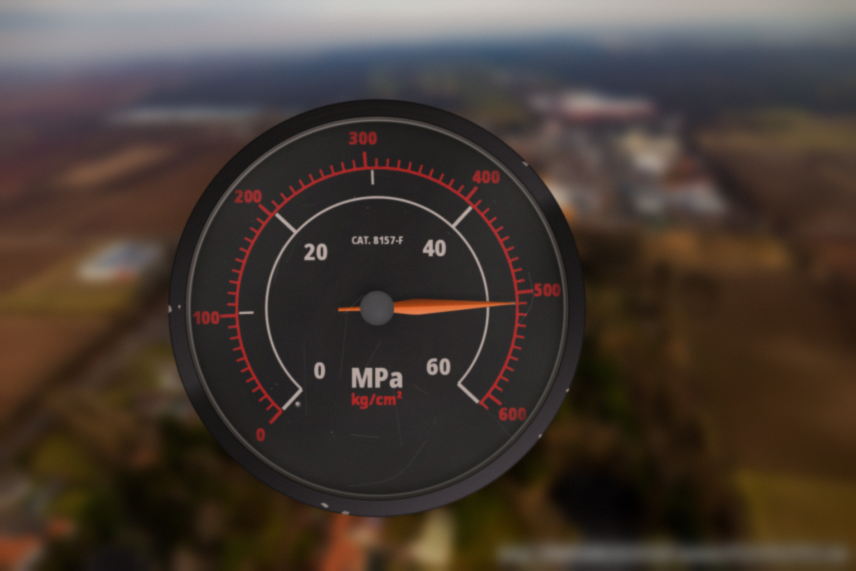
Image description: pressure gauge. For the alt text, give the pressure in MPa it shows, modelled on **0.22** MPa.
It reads **50** MPa
